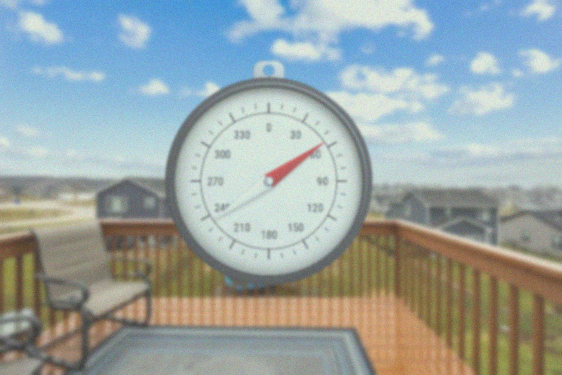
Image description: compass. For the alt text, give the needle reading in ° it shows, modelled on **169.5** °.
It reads **55** °
